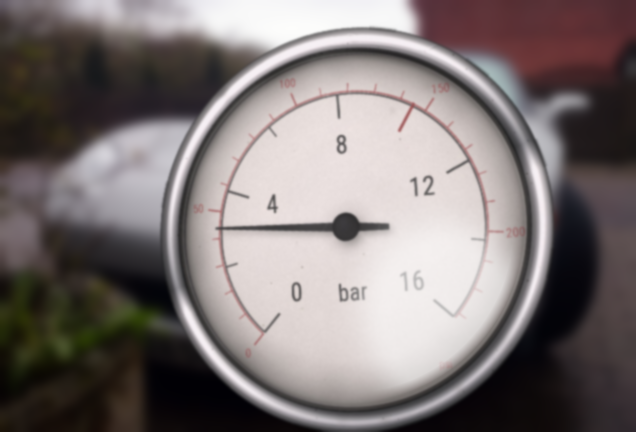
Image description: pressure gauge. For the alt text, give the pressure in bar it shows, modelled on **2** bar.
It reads **3** bar
